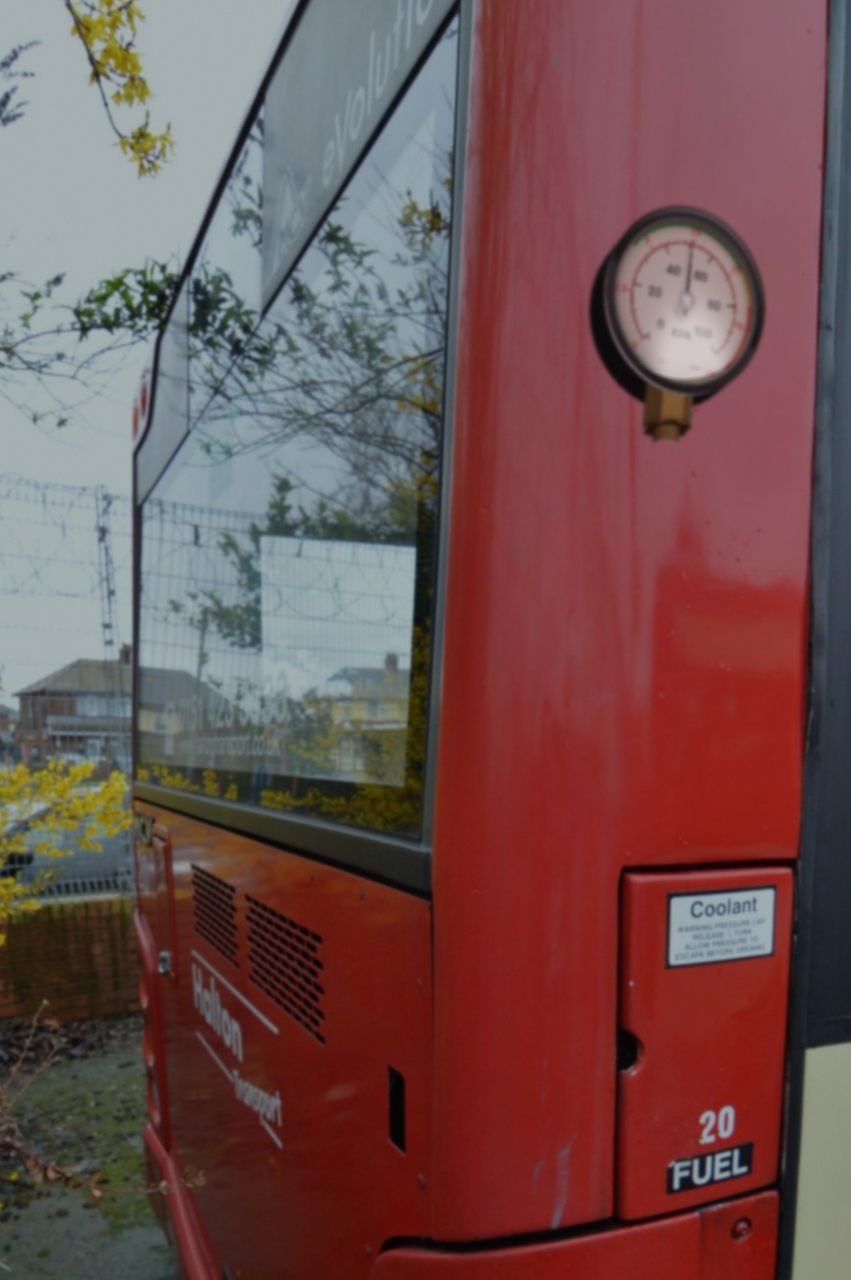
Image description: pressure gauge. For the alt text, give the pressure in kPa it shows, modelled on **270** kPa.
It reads **50** kPa
